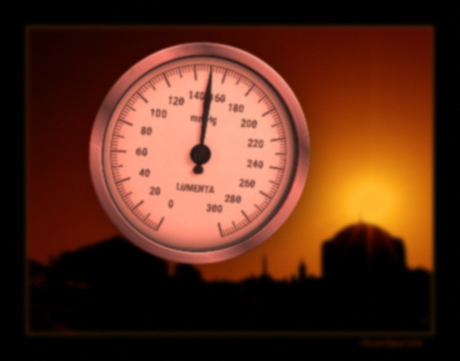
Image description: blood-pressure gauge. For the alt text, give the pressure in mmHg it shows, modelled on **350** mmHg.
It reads **150** mmHg
